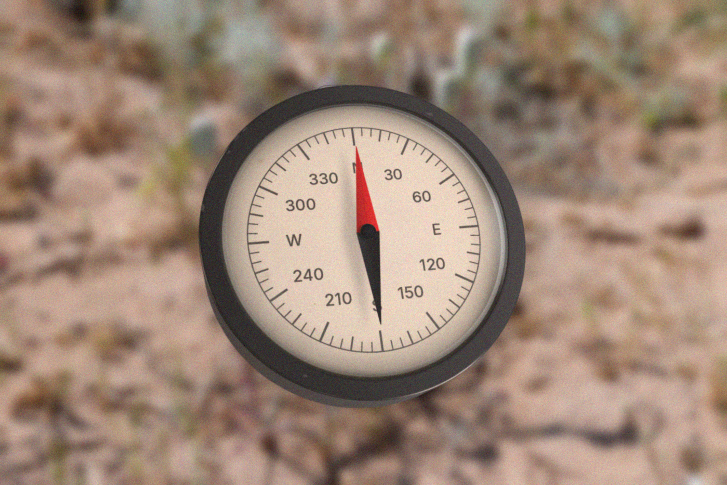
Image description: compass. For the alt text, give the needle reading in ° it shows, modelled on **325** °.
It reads **0** °
